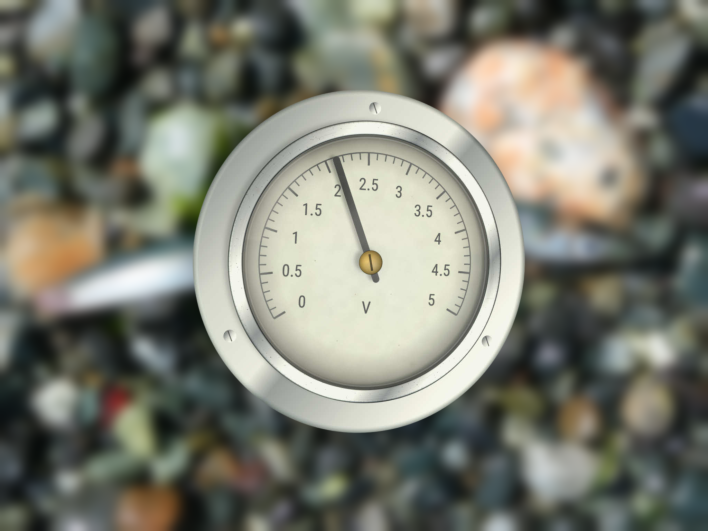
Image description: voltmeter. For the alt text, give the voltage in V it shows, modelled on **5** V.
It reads **2.1** V
